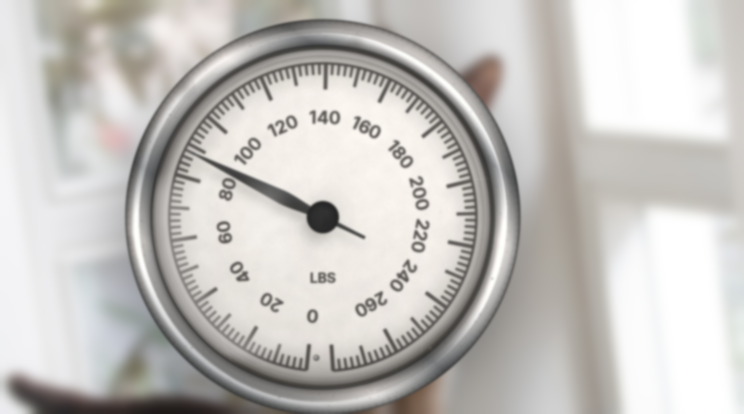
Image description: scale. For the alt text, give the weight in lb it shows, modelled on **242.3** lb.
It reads **88** lb
